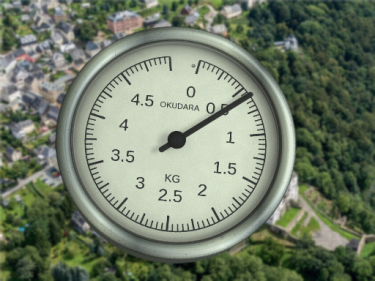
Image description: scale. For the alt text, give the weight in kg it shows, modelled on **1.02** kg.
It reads **0.6** kg
